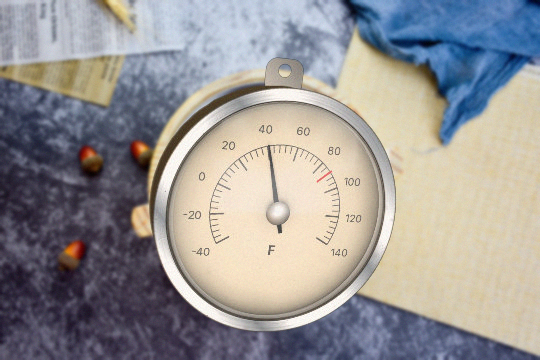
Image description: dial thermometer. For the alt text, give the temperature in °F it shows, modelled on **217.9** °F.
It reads **40** °F
